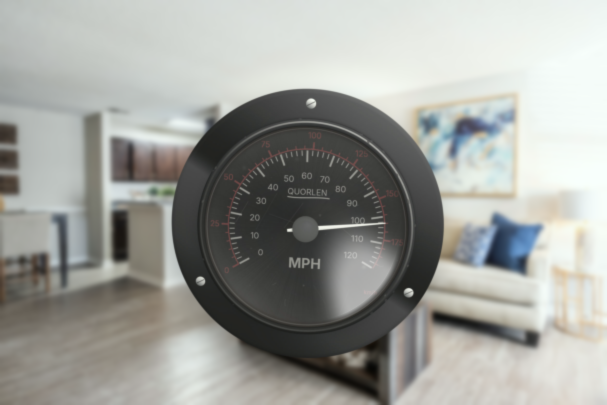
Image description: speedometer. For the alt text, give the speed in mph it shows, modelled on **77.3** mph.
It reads **102** mph
